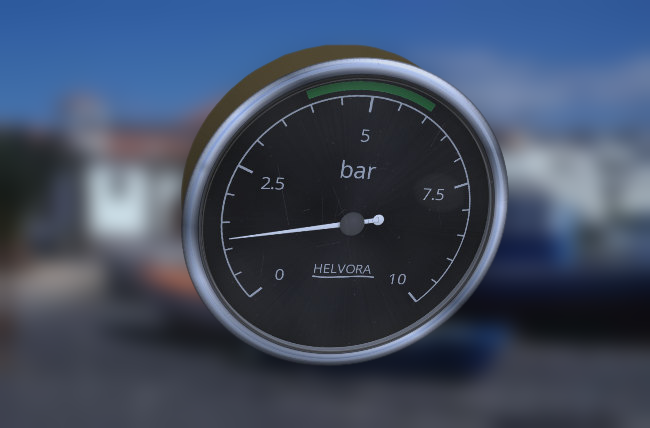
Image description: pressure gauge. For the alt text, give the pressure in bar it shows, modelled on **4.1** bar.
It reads **1.25** bar
